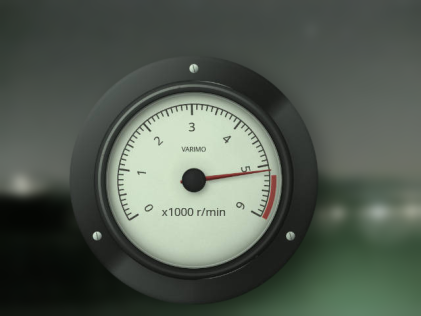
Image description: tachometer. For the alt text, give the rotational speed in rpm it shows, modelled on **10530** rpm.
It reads **5100** rpm
